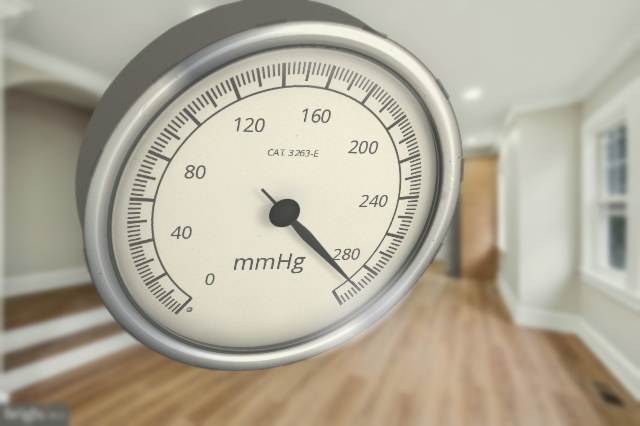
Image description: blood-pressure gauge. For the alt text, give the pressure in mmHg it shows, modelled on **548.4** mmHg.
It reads **290** mmHg
